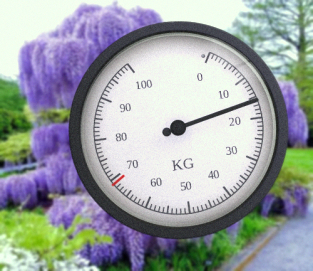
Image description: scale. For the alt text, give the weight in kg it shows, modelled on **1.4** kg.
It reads **16** kg
